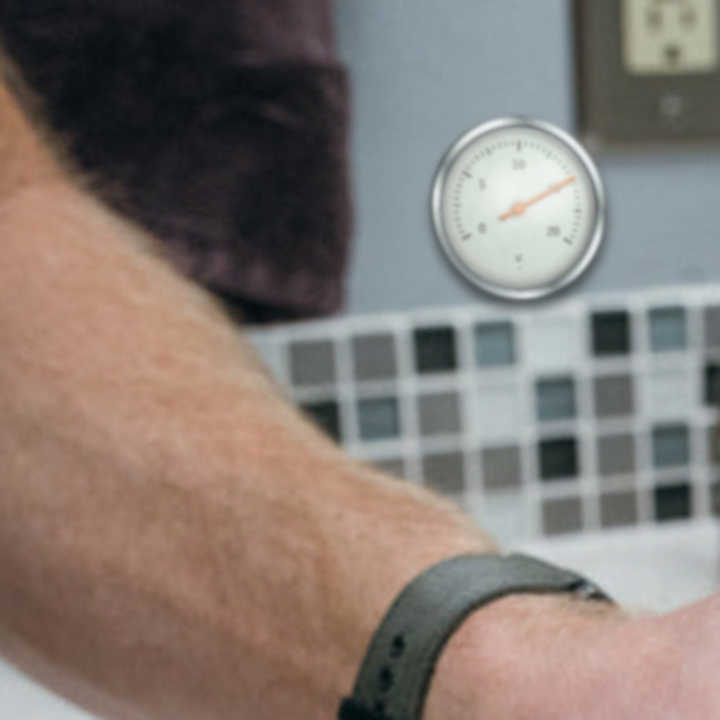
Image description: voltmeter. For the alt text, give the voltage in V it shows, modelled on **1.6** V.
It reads **15** V
